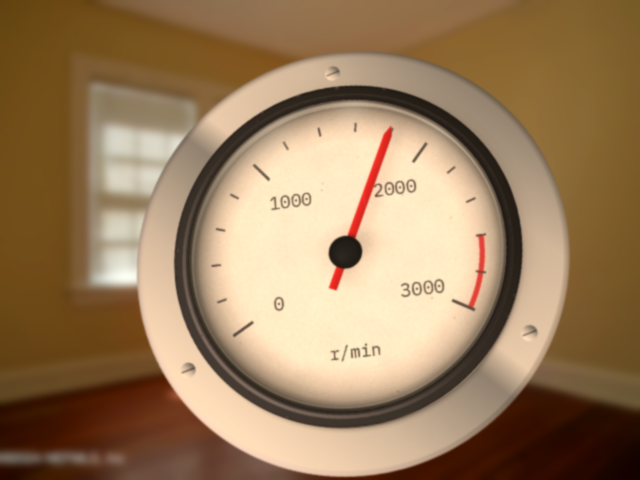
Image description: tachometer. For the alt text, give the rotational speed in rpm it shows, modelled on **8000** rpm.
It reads **1800** rpm
